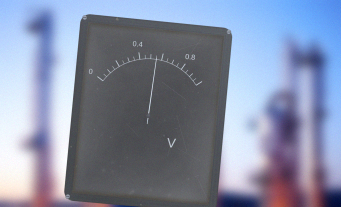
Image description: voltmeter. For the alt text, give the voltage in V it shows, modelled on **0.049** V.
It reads **0.55** V
